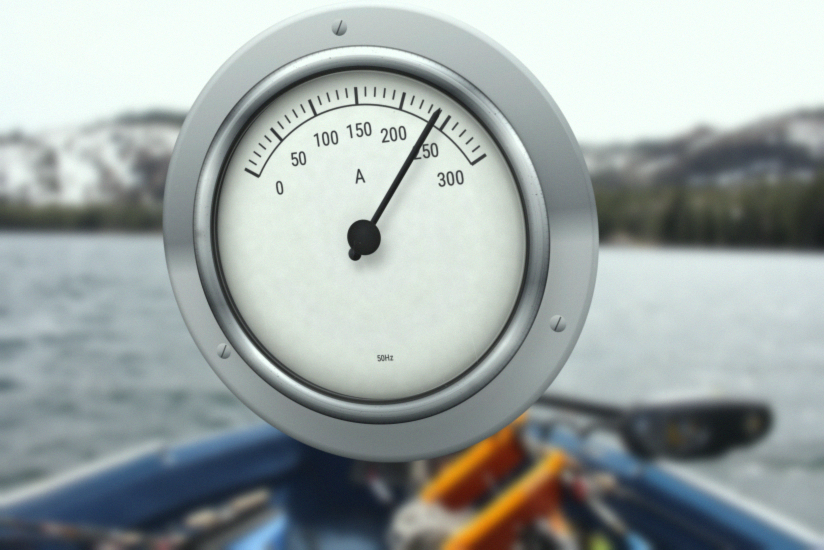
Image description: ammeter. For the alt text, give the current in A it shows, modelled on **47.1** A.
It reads **240** A
